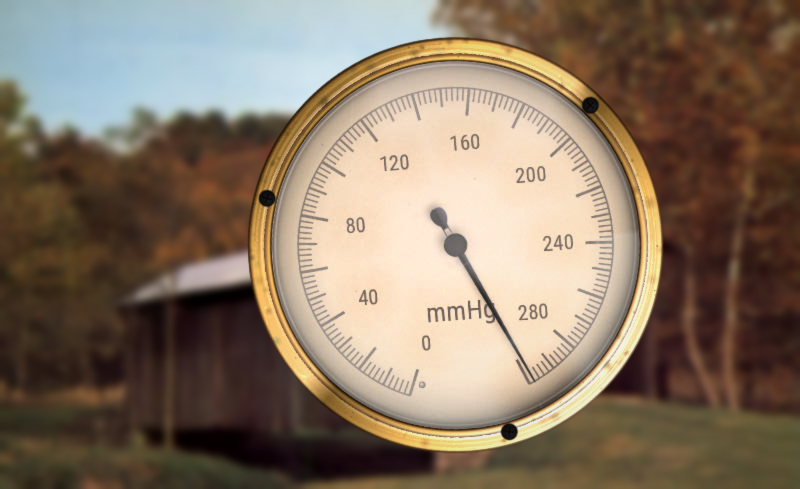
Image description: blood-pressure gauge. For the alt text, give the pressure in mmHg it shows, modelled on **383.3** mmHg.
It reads **298** mmHg
